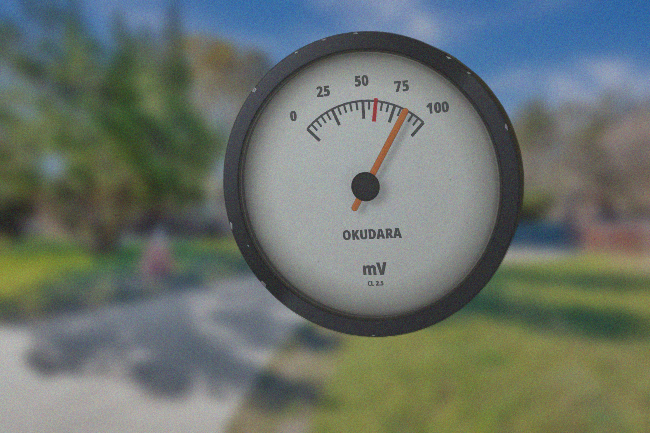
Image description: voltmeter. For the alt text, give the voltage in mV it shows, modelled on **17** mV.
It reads **85** mV
